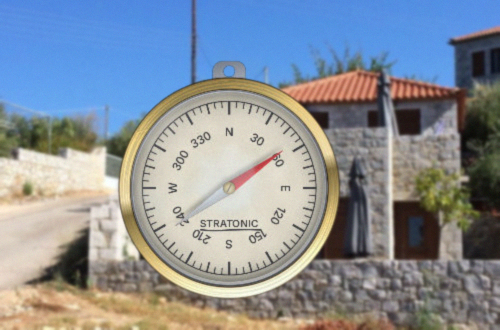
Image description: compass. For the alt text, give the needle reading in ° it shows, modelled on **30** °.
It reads **55** °
